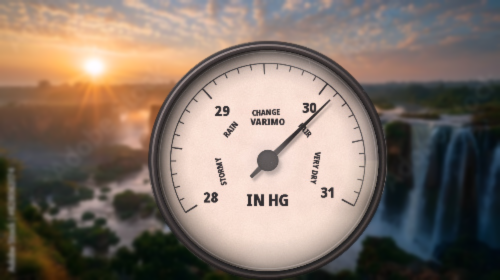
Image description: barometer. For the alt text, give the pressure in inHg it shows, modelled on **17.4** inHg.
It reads **30.1** inHg
